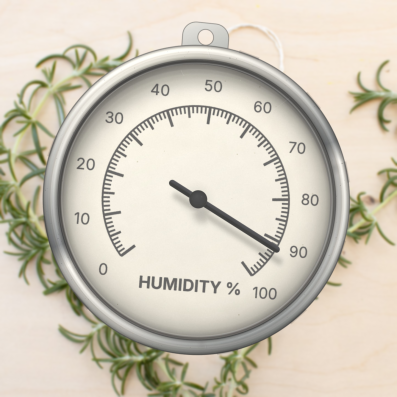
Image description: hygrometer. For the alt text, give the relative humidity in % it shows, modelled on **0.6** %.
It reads **92** %
